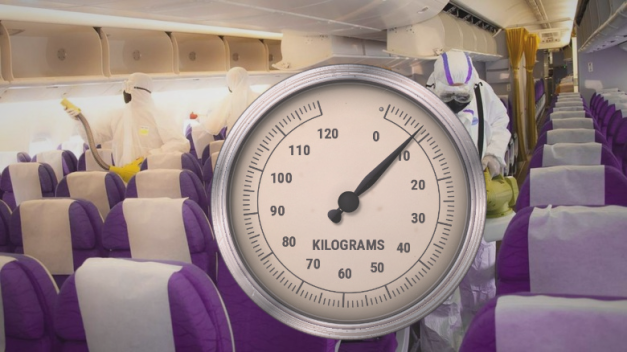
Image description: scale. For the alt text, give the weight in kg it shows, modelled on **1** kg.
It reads **8** kg
